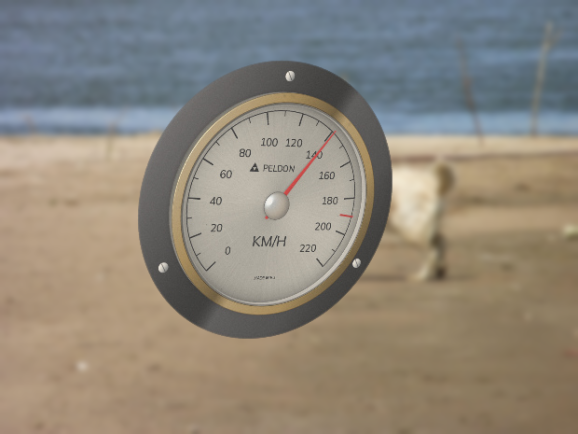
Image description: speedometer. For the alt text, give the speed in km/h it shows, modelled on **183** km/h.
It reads **140** km/h
